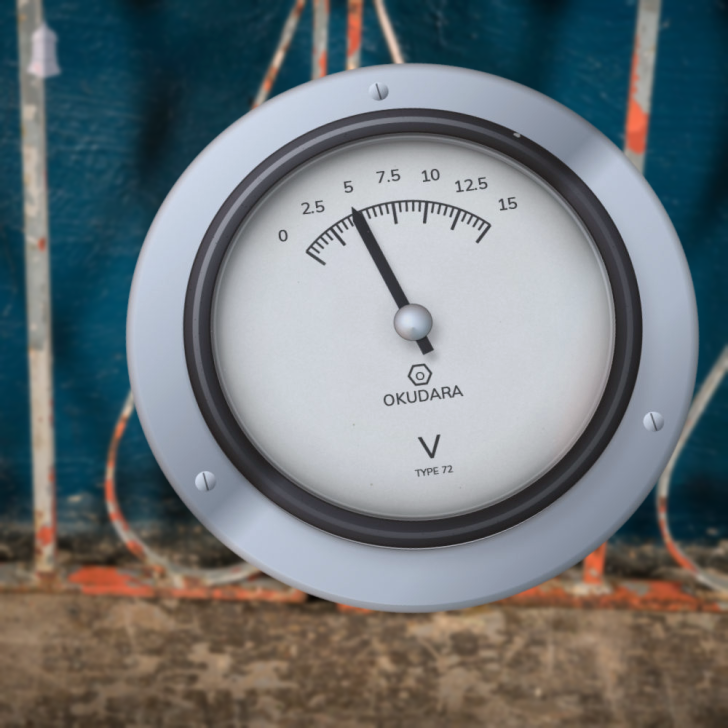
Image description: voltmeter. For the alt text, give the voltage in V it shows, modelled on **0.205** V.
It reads **4.5** V
